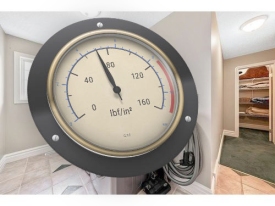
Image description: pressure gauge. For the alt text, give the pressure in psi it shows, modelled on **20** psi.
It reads **70** psi
